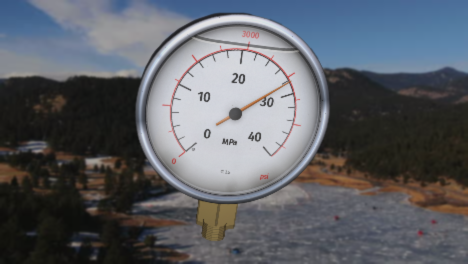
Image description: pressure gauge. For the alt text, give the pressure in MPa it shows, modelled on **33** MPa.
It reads **28** MPa
